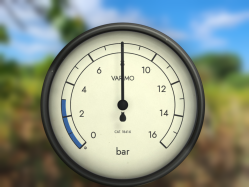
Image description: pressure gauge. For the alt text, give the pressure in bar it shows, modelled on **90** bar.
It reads **8** bar
